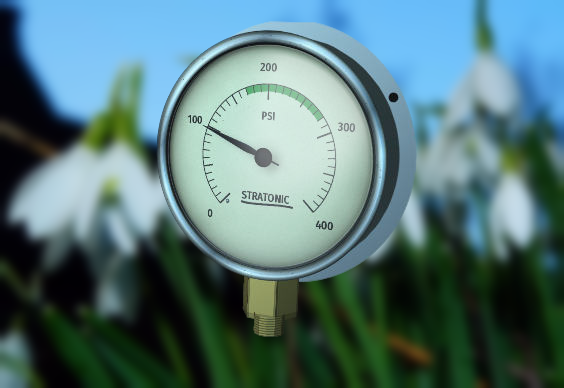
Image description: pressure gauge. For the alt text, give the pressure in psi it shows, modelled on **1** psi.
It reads **100** psi
